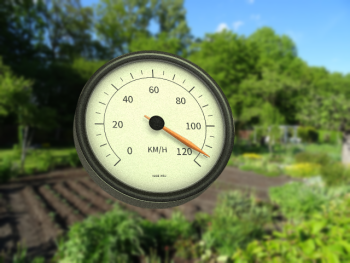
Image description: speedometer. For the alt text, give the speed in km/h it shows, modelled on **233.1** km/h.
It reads **115** km/h
